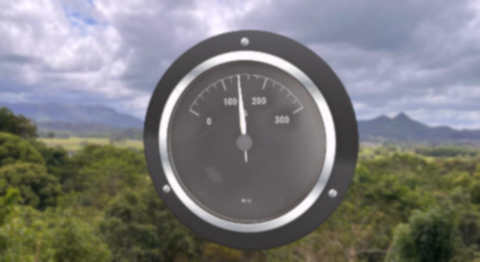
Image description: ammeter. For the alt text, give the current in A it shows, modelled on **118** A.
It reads **140** A
